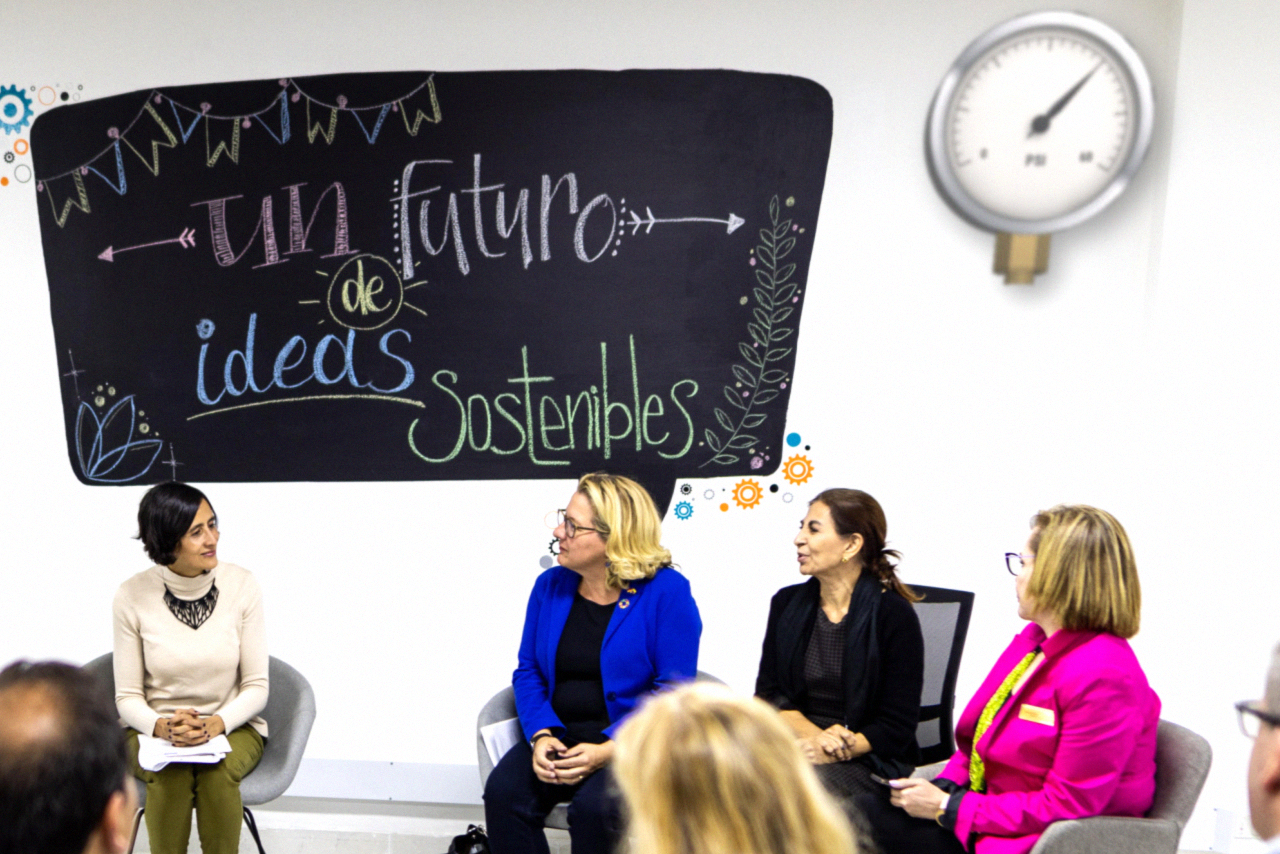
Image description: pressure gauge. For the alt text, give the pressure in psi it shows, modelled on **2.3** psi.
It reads **40** psi
